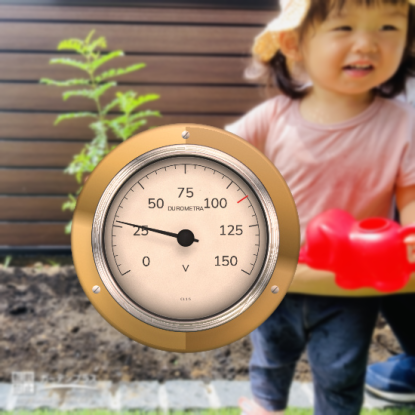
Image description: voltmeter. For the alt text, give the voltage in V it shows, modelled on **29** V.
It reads **27.5** V
